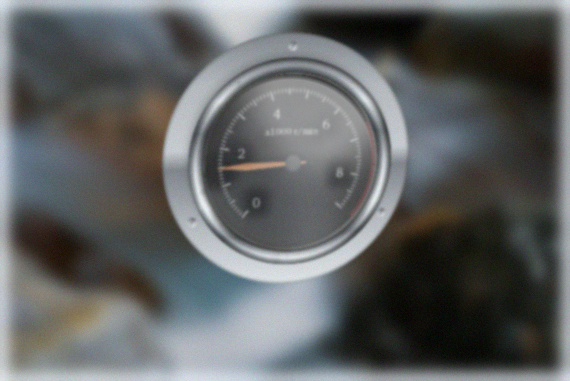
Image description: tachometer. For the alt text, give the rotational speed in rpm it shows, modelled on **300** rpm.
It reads **1500** rpm
